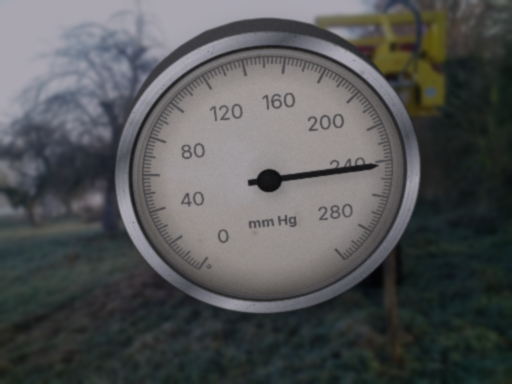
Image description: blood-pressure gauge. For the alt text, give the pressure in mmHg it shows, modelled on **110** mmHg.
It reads **240** mmHg
